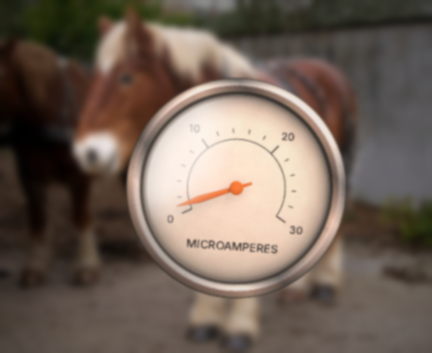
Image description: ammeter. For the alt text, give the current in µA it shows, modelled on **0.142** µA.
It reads **1** µA
